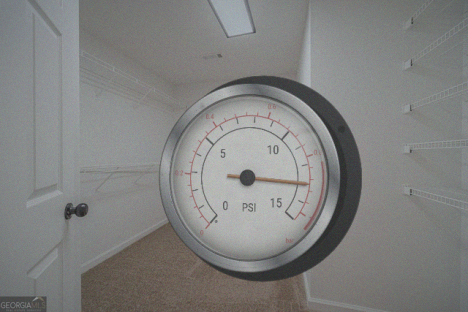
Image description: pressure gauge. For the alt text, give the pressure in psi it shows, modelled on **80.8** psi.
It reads **13** psi
